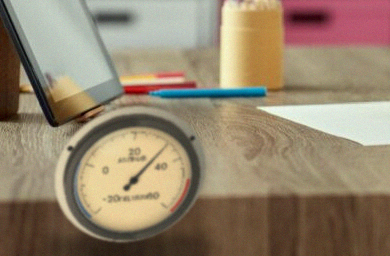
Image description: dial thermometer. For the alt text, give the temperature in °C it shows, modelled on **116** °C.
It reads **32** °C
